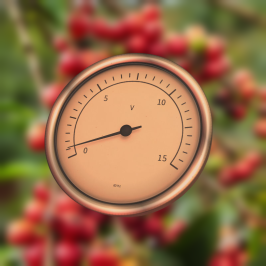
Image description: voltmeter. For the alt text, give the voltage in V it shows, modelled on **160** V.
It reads **0.5** V
